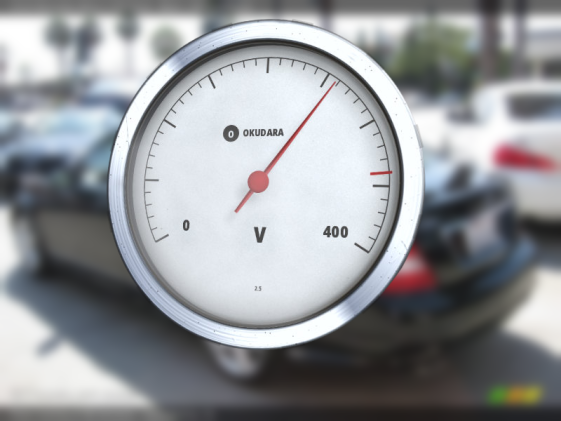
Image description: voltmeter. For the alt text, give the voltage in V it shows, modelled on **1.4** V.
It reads **260** V
